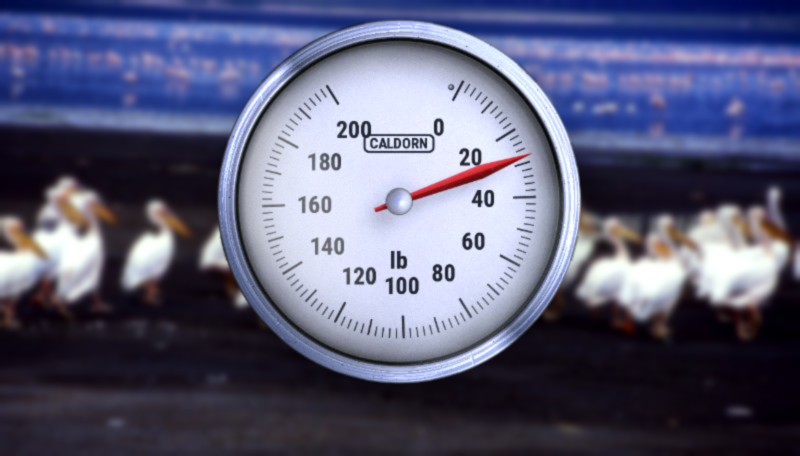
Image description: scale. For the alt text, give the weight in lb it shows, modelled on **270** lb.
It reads **28** lb
